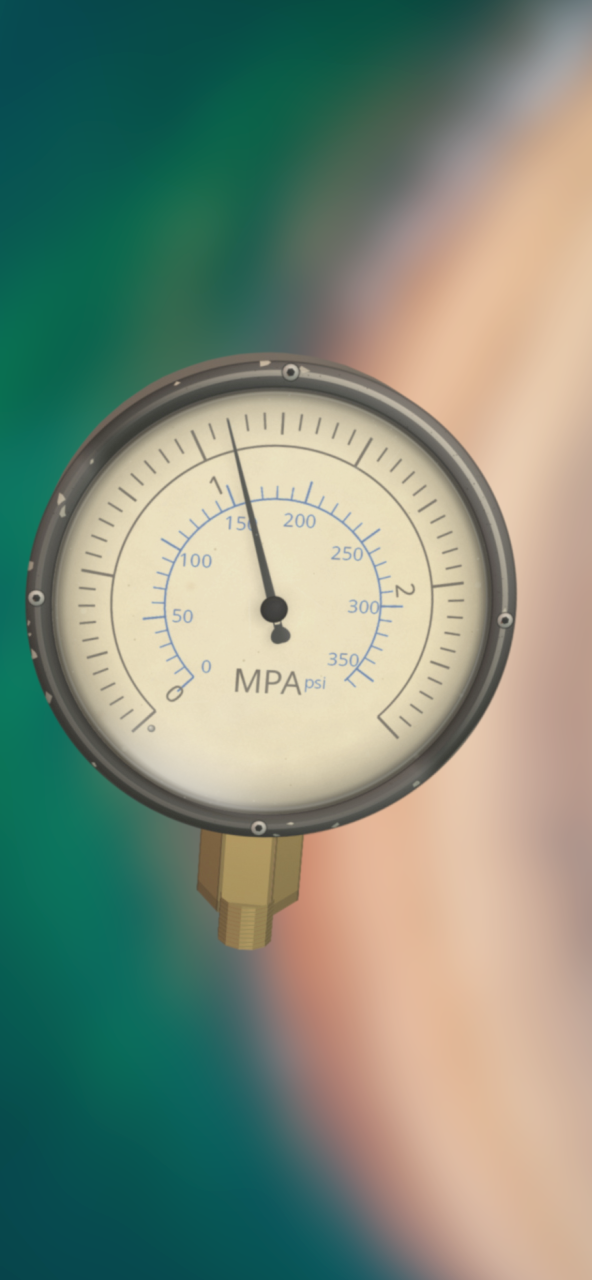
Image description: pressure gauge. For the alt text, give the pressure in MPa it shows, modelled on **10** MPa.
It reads **1.1** MPa
